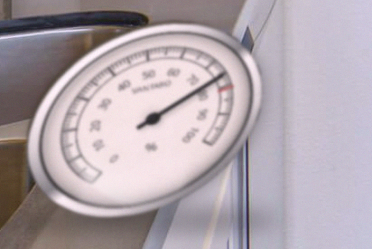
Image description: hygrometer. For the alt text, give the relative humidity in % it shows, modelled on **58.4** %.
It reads **75** %
